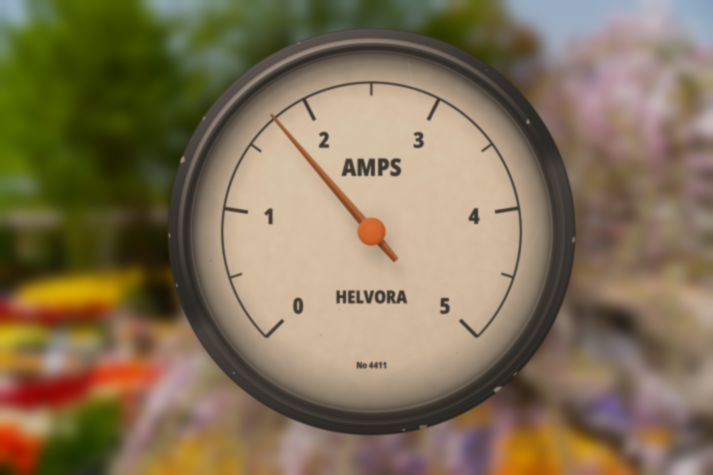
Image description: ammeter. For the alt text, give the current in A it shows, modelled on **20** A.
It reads **1.75** A
